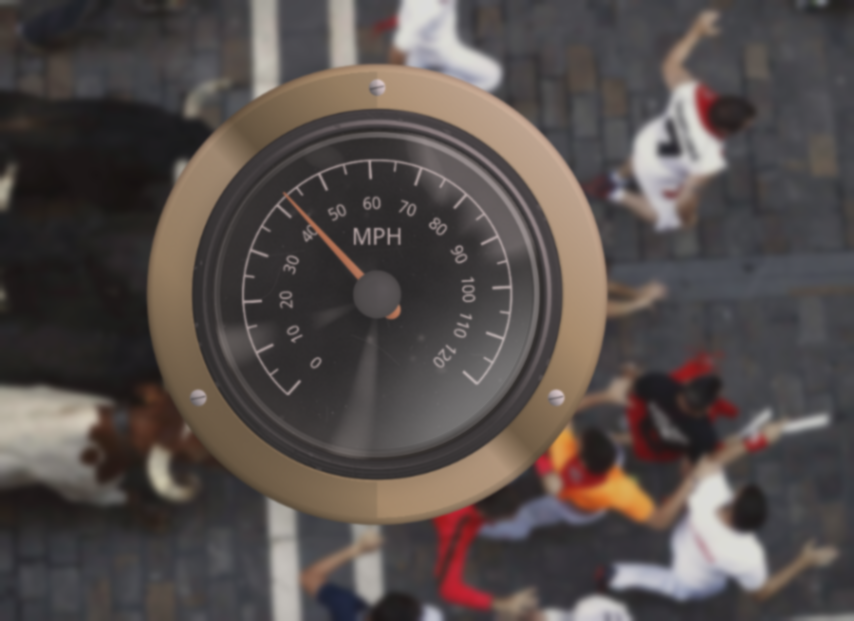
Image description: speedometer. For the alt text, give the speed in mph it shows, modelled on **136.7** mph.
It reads **42.5** mph
